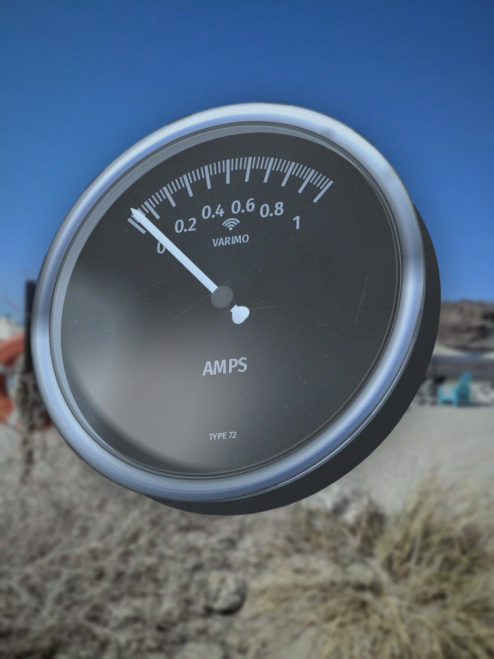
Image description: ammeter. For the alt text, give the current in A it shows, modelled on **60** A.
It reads **0.04** A
